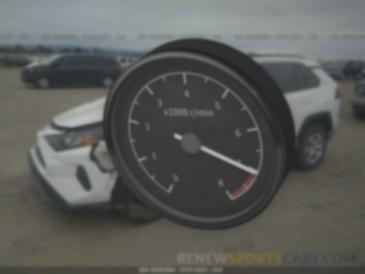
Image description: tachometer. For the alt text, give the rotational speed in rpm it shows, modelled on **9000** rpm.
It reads **7000** rpm
